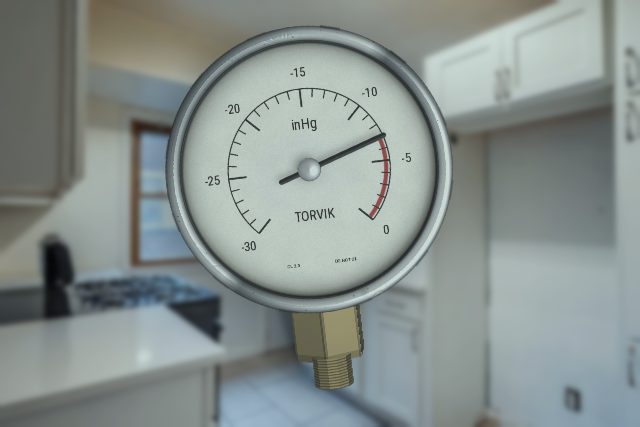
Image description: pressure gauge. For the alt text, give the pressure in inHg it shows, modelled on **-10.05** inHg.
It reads **-7** inHg
